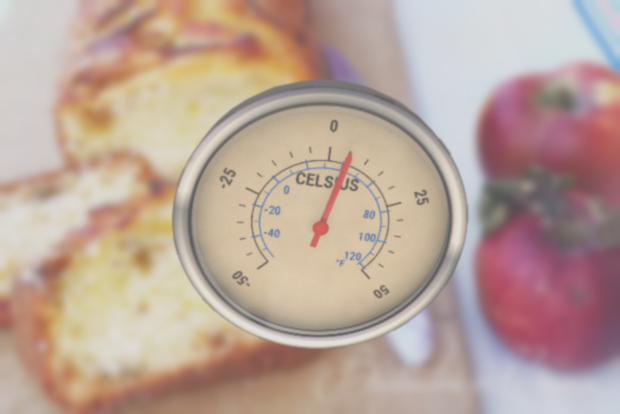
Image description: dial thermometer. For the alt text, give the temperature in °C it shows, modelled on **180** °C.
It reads **5** °C
